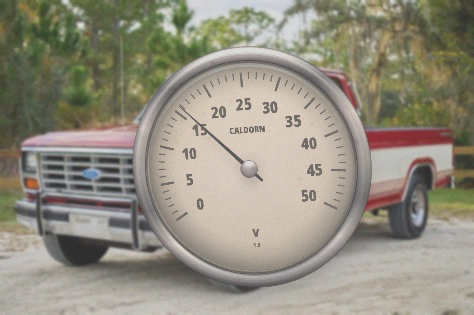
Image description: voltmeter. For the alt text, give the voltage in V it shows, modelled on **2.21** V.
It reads **16** V
